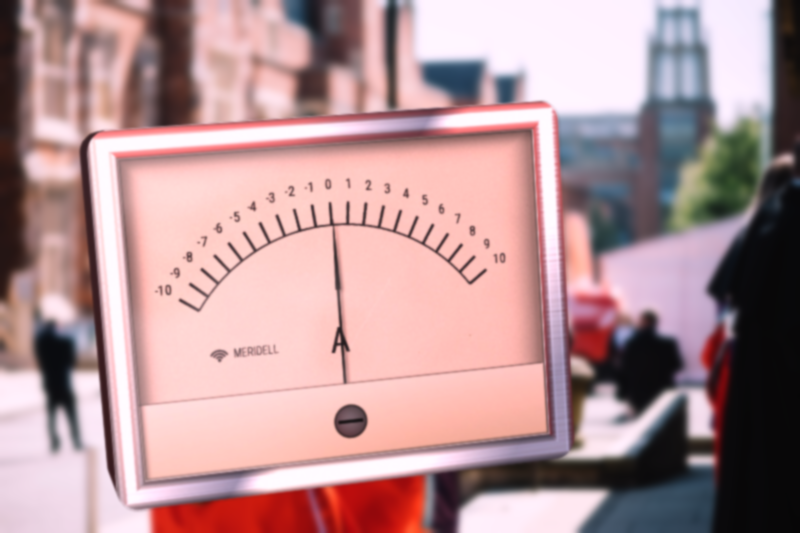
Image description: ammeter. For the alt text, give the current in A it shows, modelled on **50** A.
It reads **0** A
